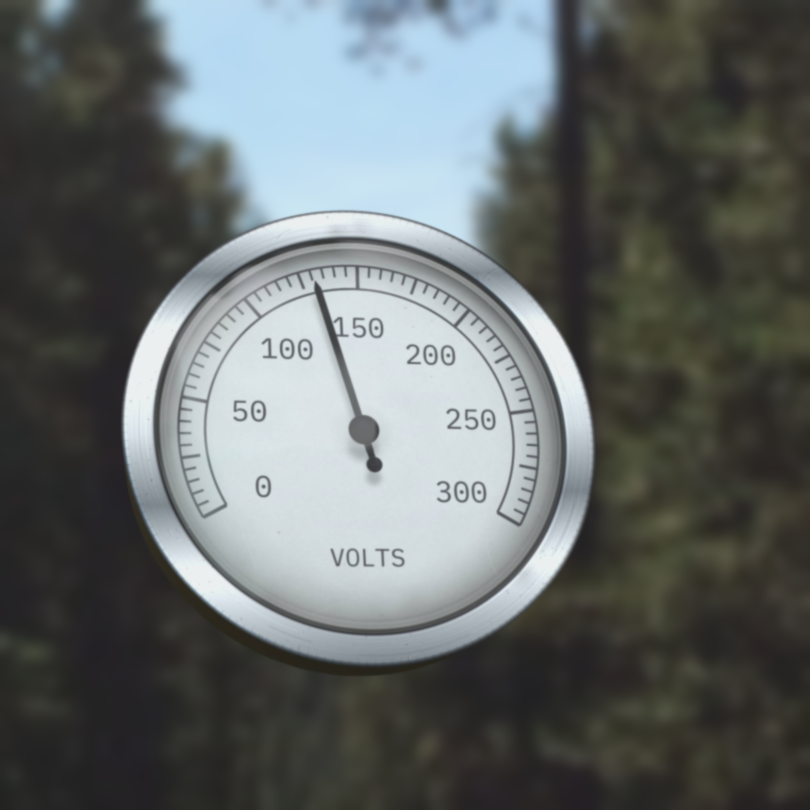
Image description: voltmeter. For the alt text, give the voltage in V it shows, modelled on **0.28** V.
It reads **130** V
